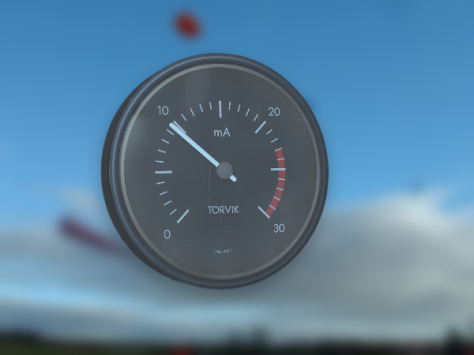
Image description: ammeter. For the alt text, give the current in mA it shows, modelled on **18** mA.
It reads **9.5** mA
